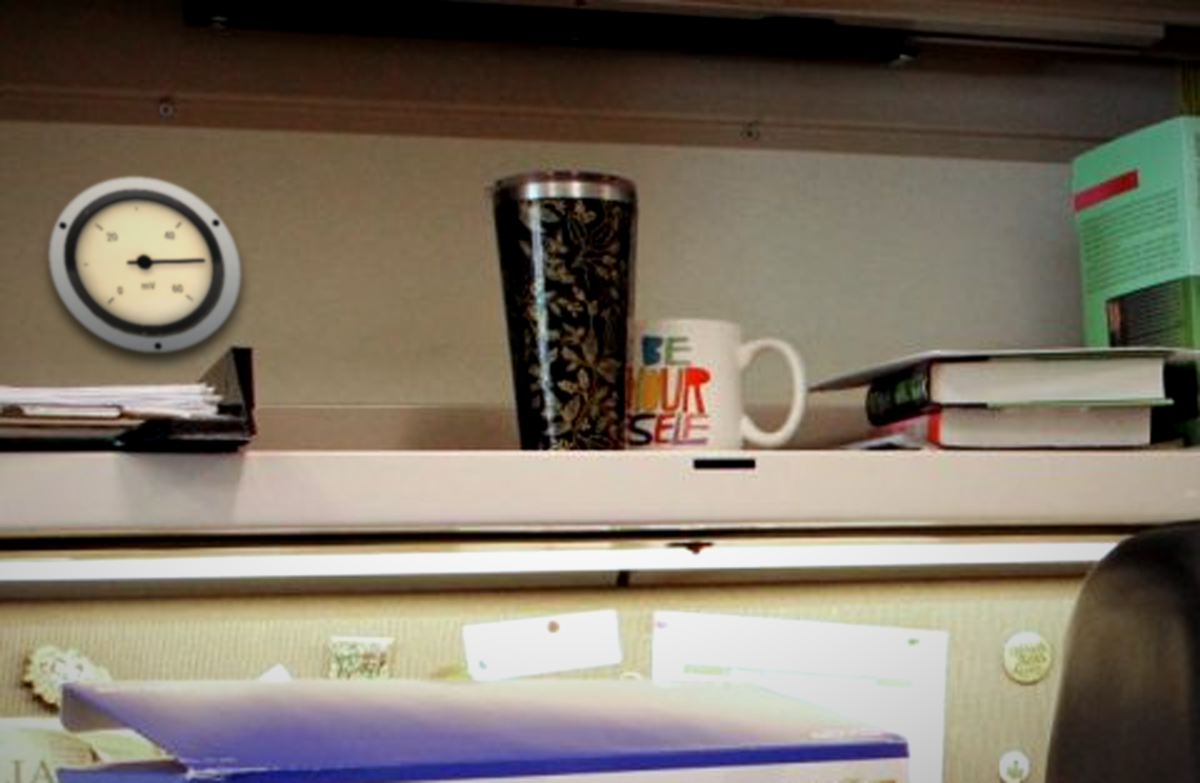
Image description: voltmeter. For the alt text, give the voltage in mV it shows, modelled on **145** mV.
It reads **50** mV
